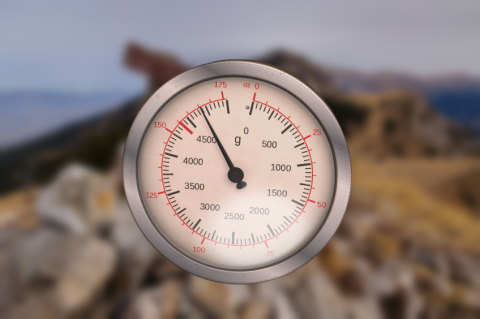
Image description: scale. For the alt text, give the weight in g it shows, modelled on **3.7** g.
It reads **4700** g
